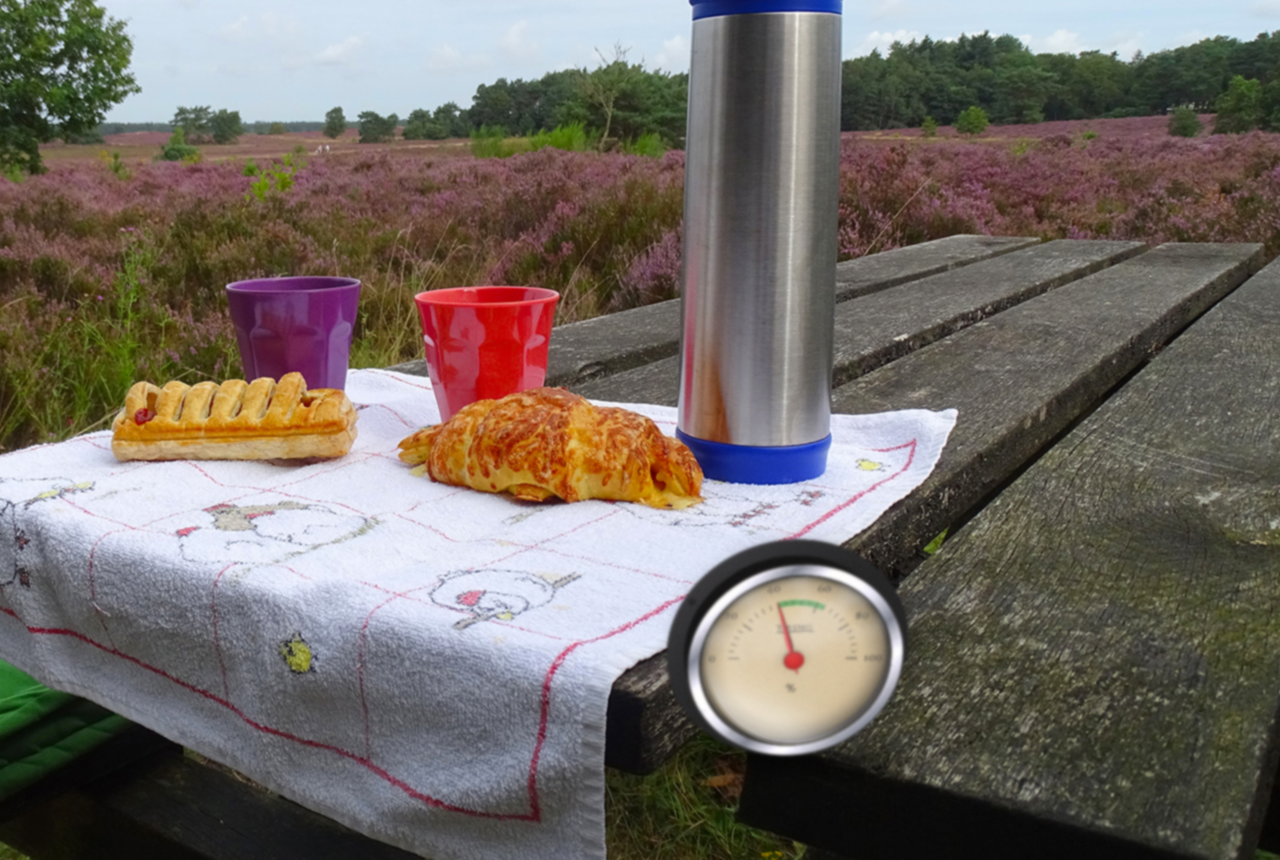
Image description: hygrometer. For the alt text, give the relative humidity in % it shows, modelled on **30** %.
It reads **40** %
